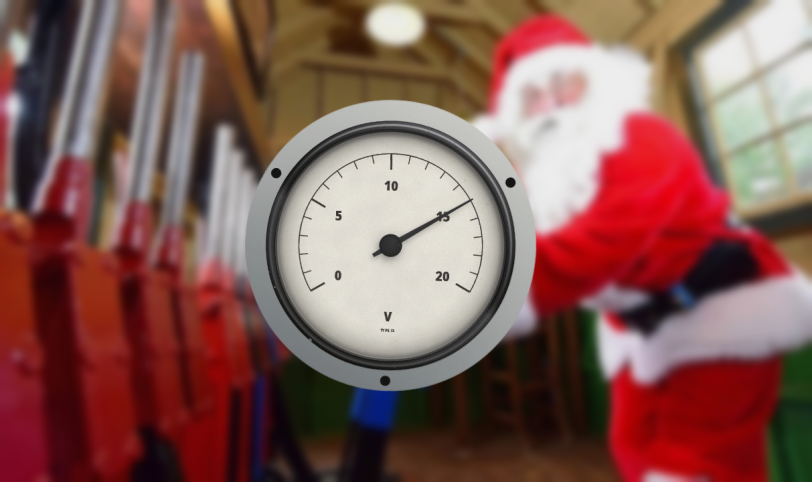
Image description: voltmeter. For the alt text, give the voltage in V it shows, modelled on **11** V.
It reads **15** V
